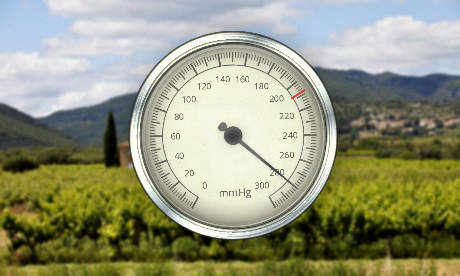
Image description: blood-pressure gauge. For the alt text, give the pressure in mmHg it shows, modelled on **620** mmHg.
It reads **280** mmHg
